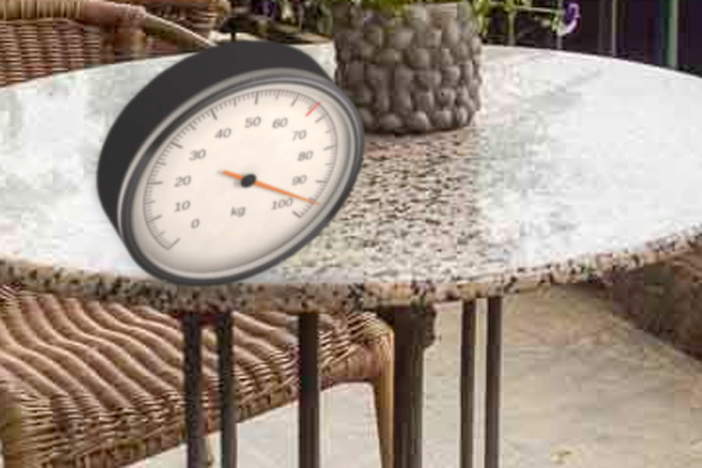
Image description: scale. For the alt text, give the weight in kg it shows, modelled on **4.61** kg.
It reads **95** kg
